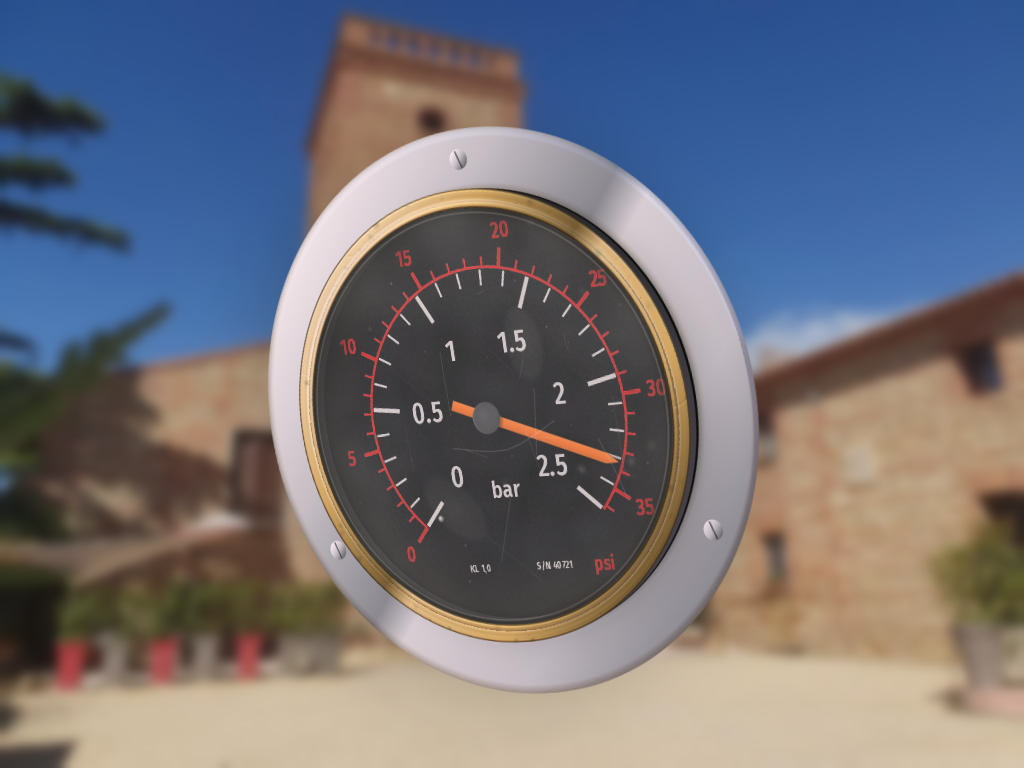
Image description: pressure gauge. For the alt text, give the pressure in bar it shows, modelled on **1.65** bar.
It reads **2.3** bar
